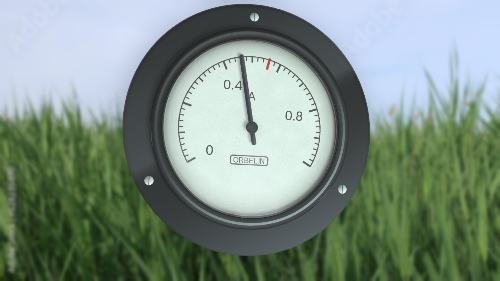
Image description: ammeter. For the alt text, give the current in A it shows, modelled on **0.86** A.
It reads **0.46** A
